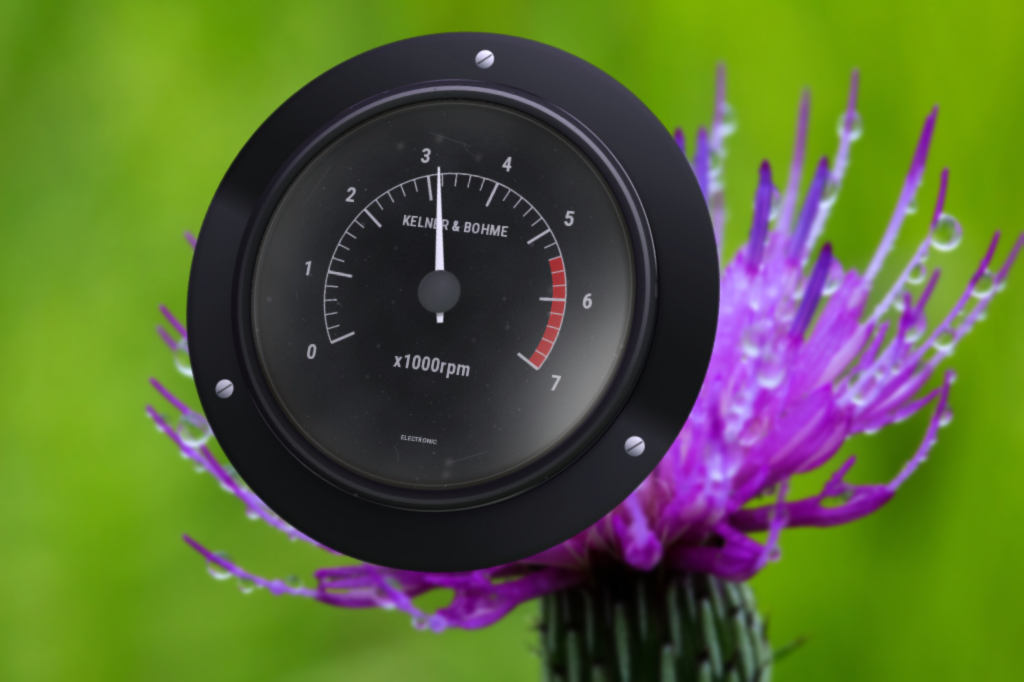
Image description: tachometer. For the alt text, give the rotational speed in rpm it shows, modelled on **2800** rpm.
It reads **3200** rpm
